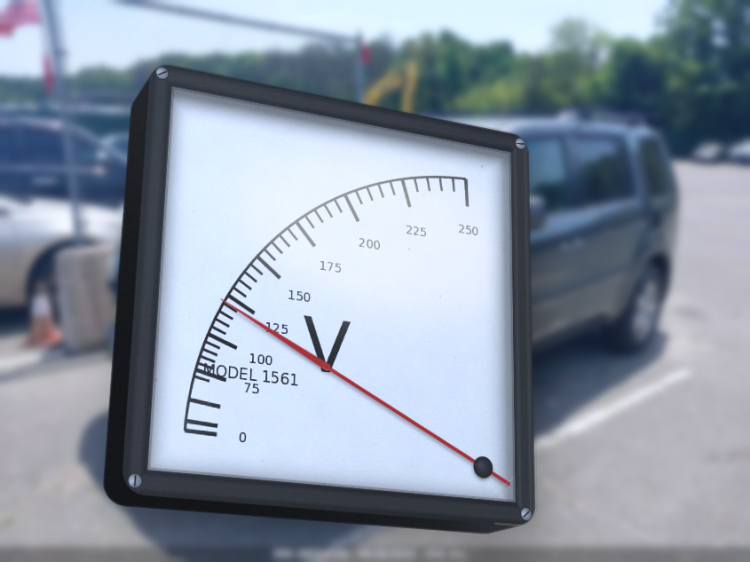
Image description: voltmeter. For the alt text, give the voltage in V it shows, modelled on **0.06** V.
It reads **120** V
